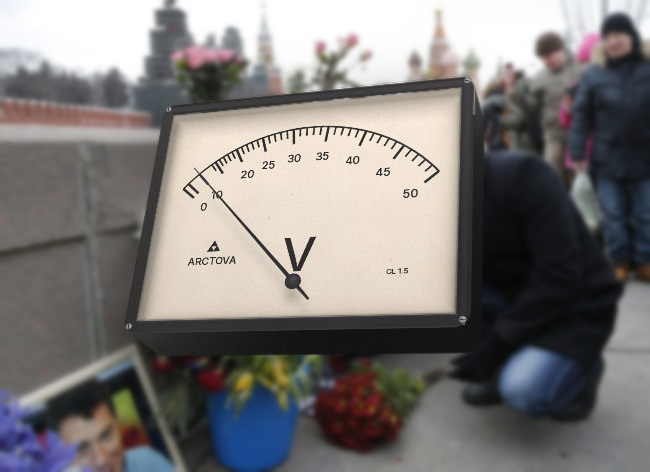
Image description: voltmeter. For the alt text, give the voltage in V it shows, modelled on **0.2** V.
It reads **10** V
